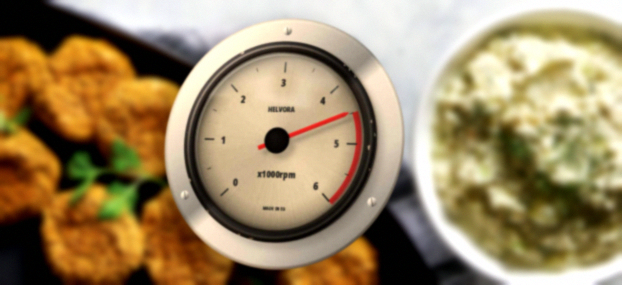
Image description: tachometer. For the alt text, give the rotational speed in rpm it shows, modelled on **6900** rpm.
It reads **4500** rpm
